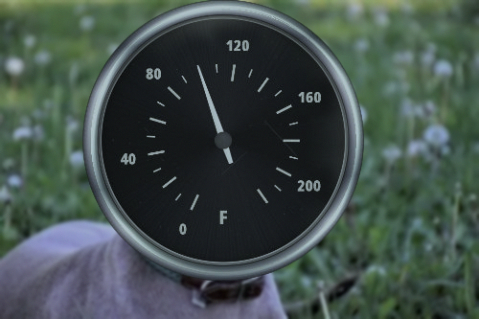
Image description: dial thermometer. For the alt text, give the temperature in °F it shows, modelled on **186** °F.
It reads **100** °F
